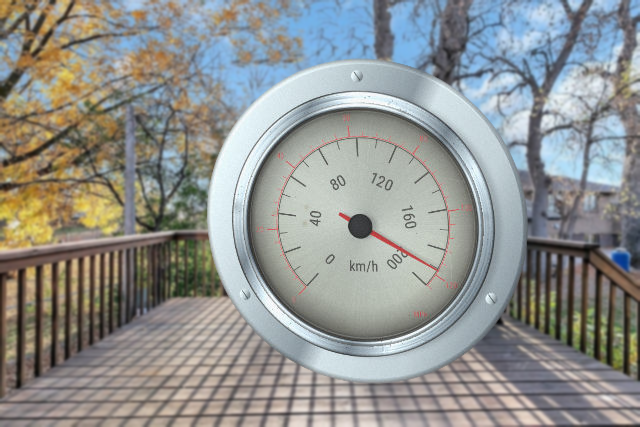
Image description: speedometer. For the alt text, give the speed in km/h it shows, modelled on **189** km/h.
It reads **190** km/h
